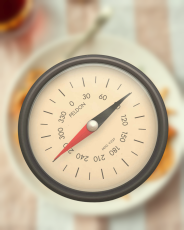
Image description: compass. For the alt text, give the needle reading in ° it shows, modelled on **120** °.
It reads **270** °
